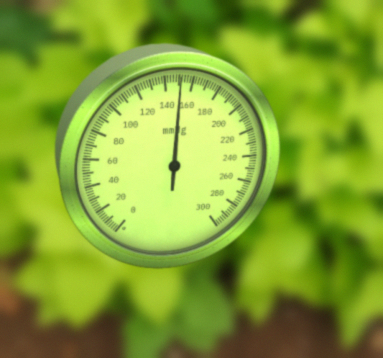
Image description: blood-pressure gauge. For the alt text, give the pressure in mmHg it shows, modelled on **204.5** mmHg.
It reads **150** mmHg
